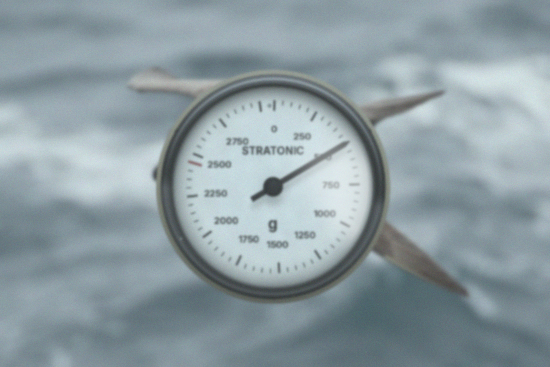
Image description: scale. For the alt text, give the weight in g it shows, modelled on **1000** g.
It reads **500** g
